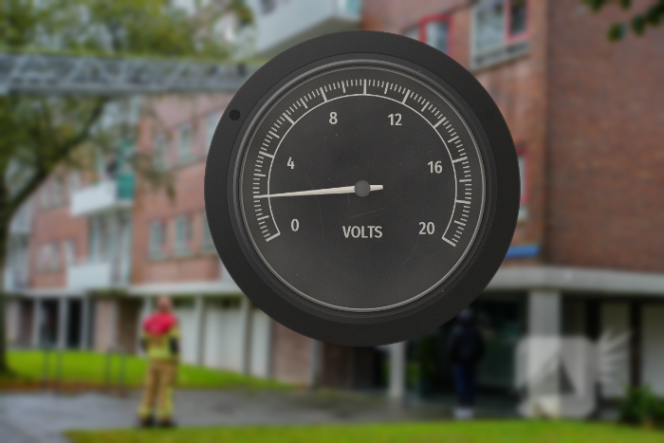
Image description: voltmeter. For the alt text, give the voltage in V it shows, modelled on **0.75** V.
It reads **2** V
